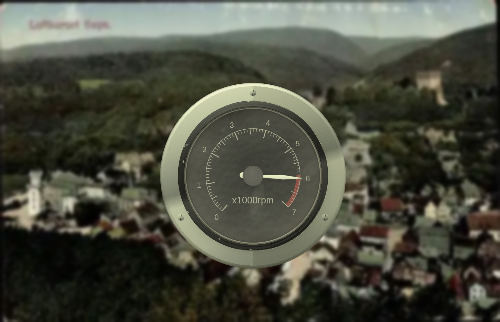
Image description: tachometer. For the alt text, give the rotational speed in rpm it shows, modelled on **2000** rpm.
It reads **6000** rpm
